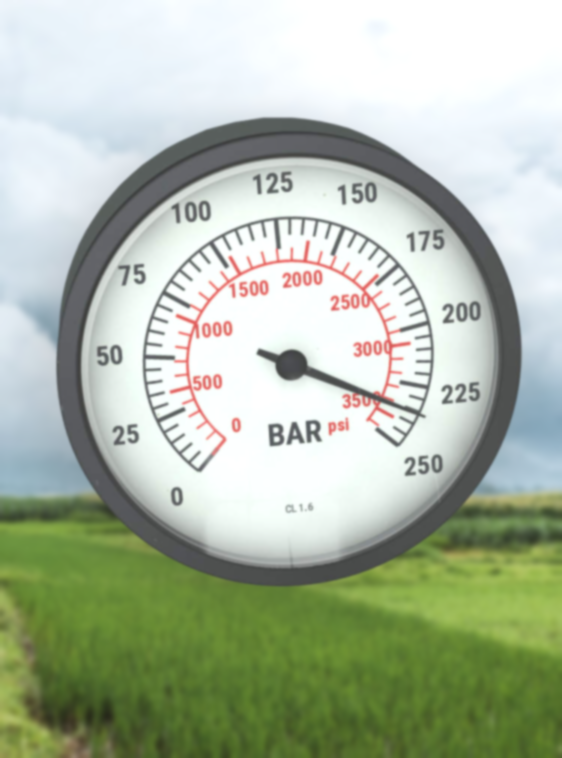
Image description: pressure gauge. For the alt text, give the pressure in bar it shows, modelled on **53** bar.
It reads **235** bar
